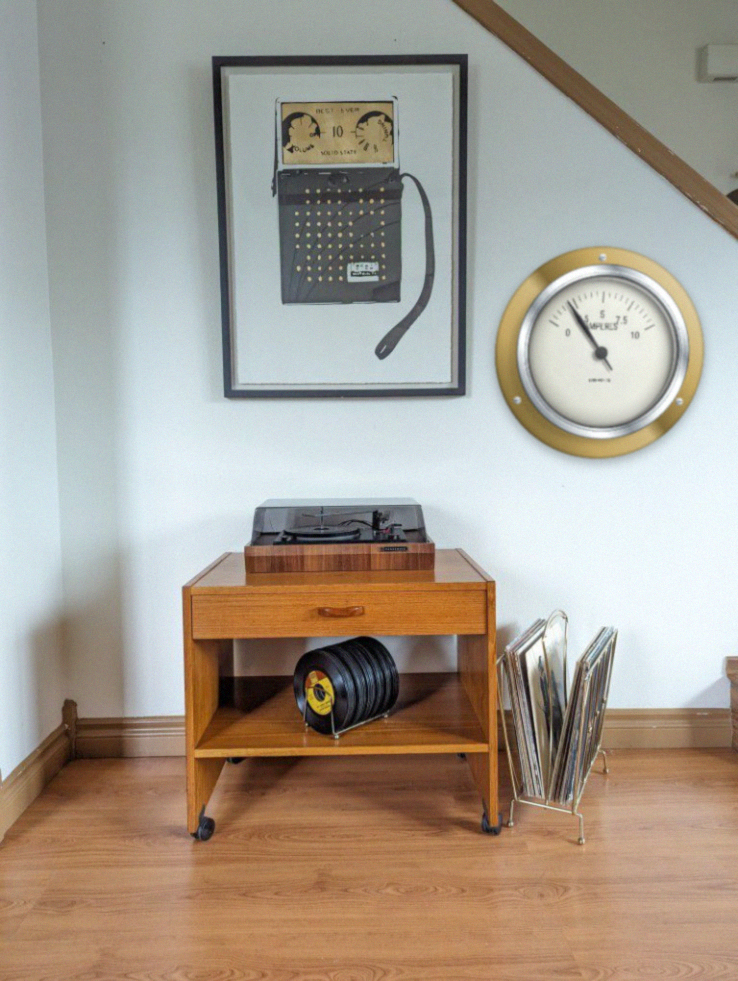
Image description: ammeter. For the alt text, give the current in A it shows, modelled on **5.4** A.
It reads **2** A
